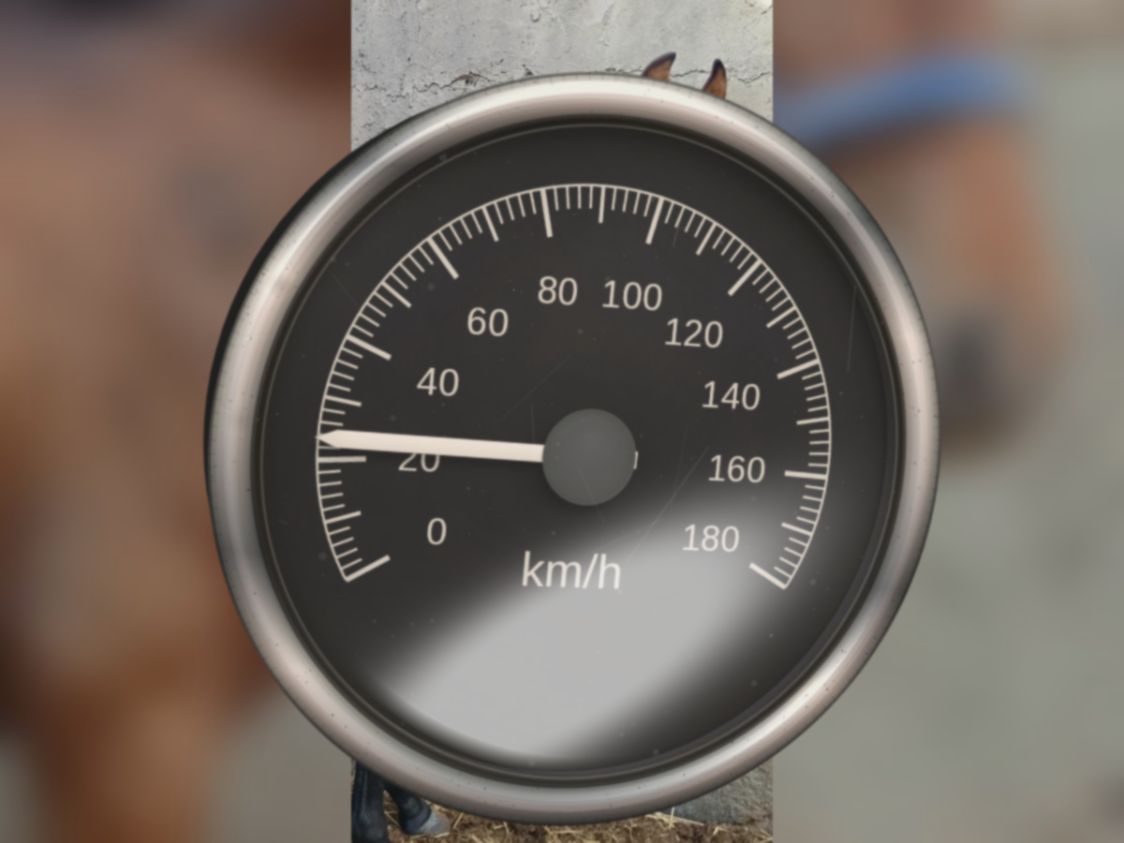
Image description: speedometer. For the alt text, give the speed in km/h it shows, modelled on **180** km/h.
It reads **24** km/h
